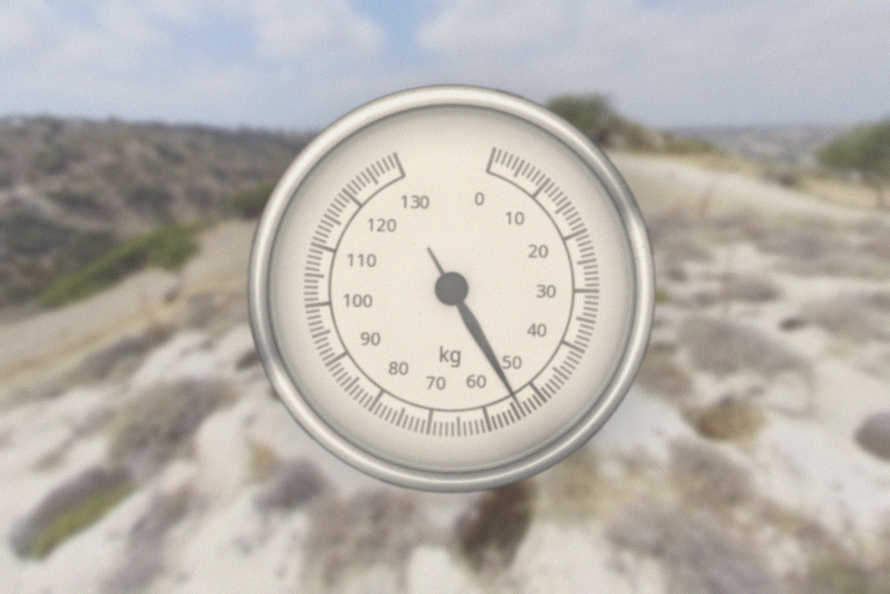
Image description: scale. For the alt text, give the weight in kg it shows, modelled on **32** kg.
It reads **54** kg
